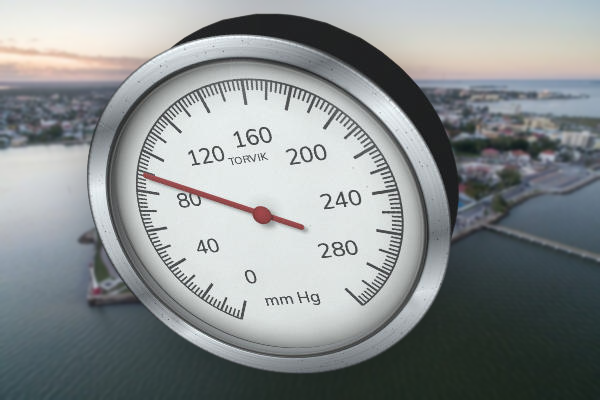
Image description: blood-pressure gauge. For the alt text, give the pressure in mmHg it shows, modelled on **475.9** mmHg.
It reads **90** mmHg
